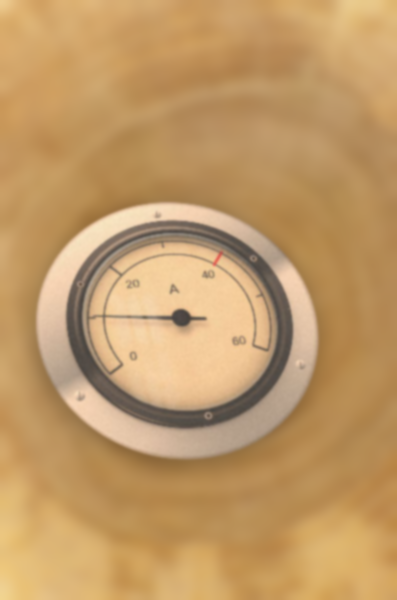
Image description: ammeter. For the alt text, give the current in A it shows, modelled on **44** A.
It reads **10** A
